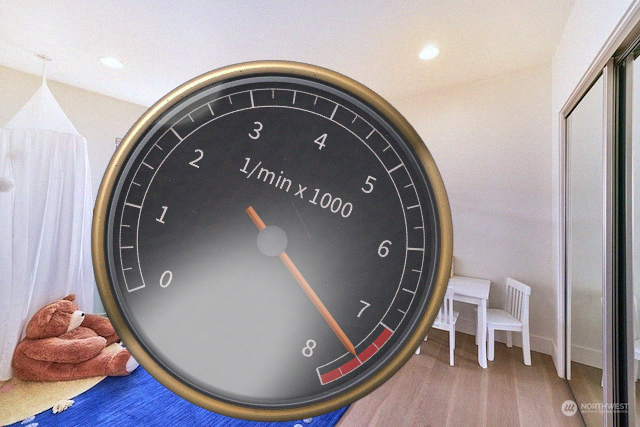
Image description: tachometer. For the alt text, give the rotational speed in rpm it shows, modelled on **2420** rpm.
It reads **7500** rpm
